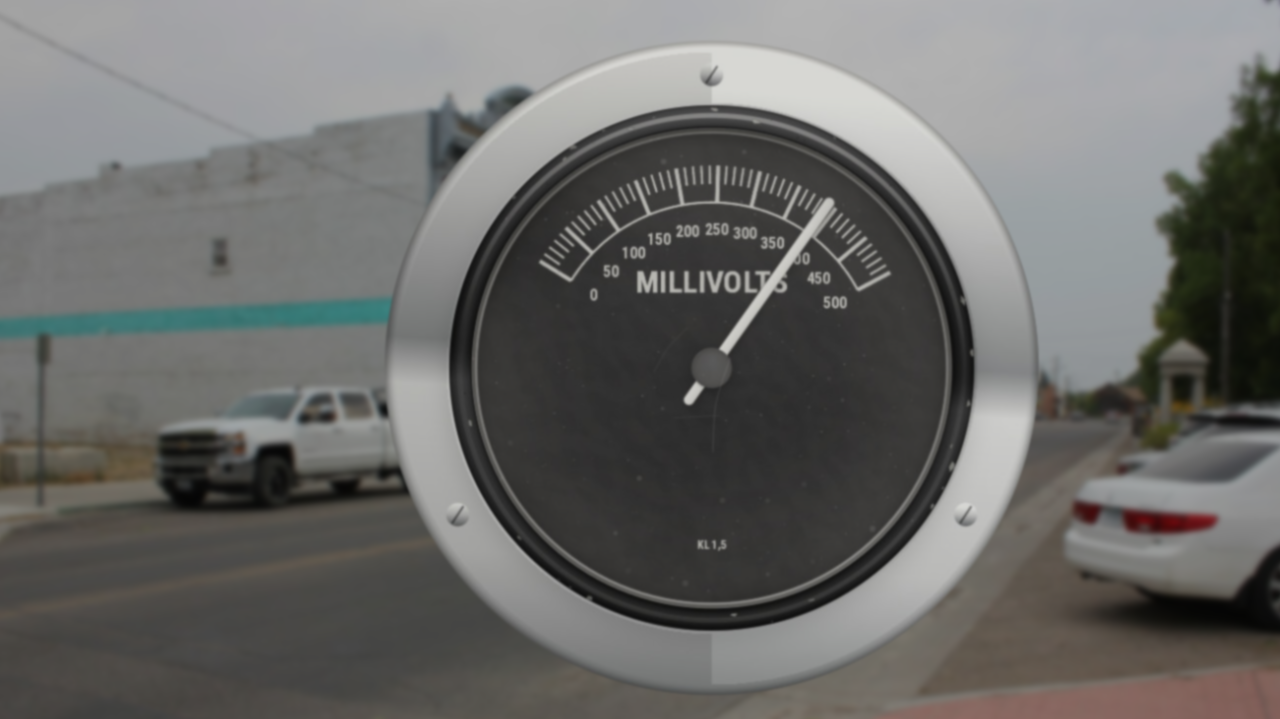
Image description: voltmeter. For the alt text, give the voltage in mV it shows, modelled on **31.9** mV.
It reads **390** mV
